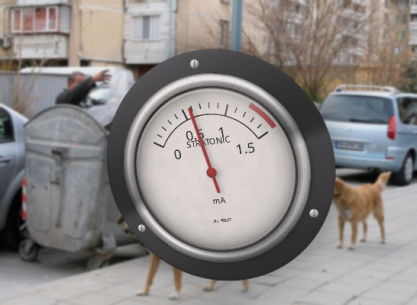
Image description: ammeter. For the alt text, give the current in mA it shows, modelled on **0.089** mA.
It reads **0.6** mA
